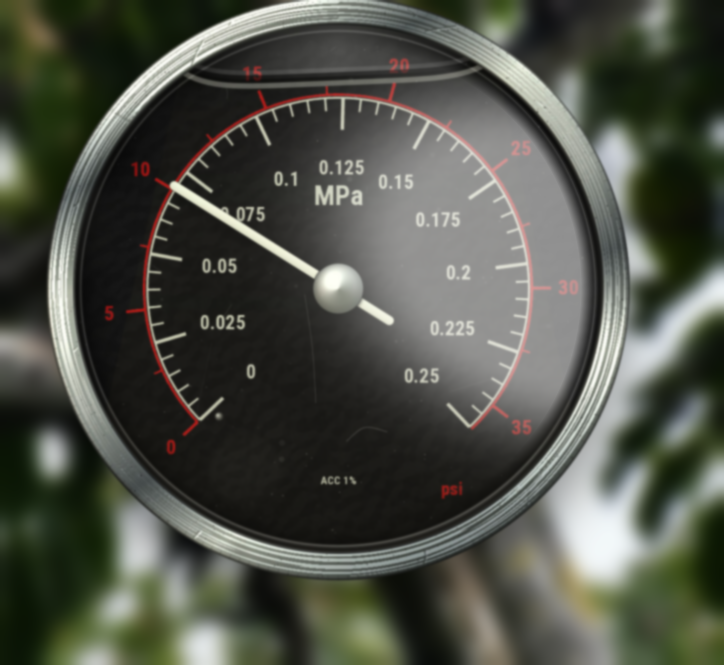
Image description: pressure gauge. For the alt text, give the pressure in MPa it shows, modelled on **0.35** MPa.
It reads **0.07** MPa
